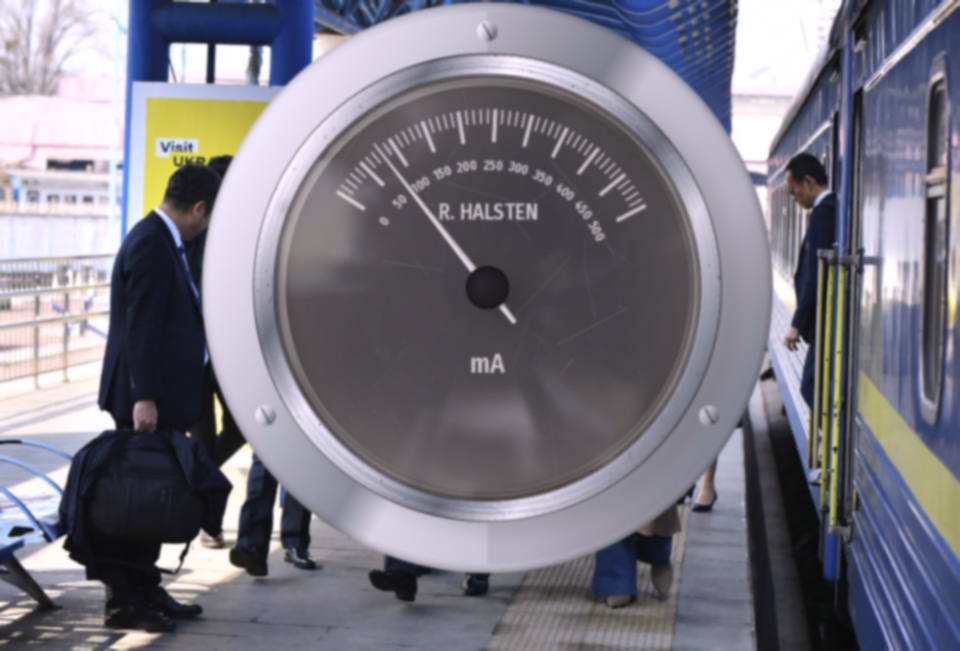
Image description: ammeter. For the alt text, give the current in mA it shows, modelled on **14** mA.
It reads **80** mA
